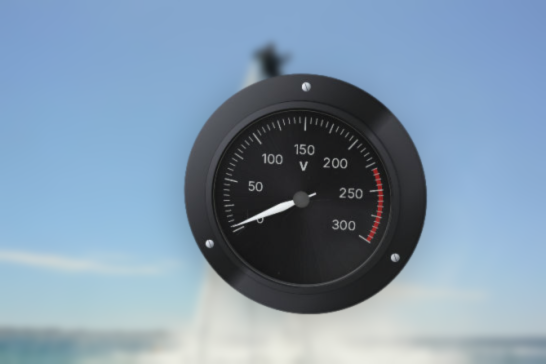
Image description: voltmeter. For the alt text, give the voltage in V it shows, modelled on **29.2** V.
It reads **5** V
